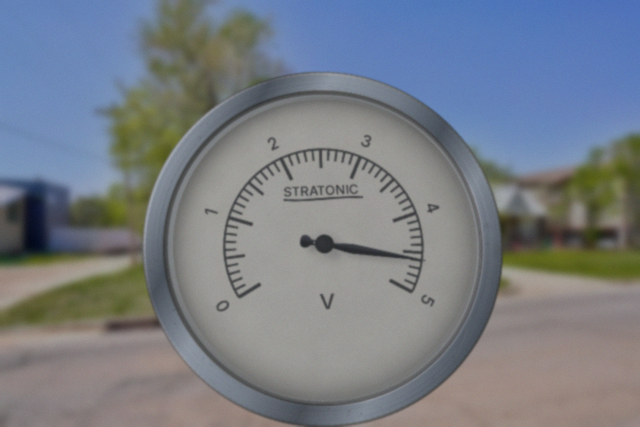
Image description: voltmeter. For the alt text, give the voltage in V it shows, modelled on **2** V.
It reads **4.6** V
